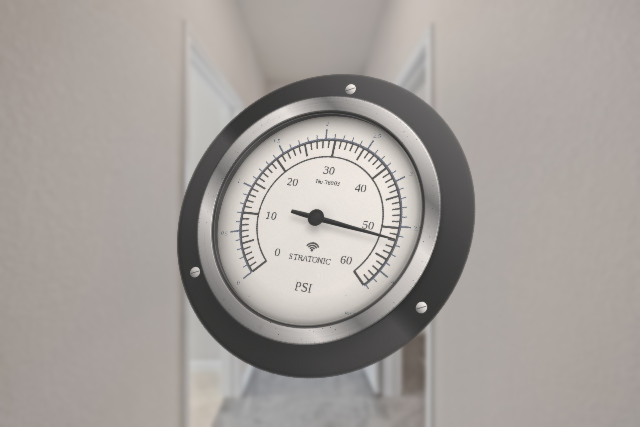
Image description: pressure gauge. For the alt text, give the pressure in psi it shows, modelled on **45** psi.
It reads **52** psi
